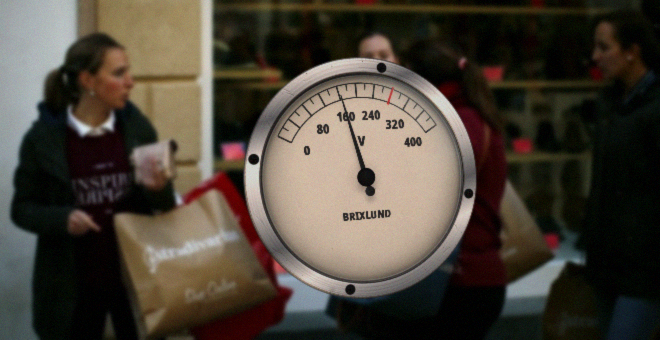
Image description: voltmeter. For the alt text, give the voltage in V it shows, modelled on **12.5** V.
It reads **160** V
